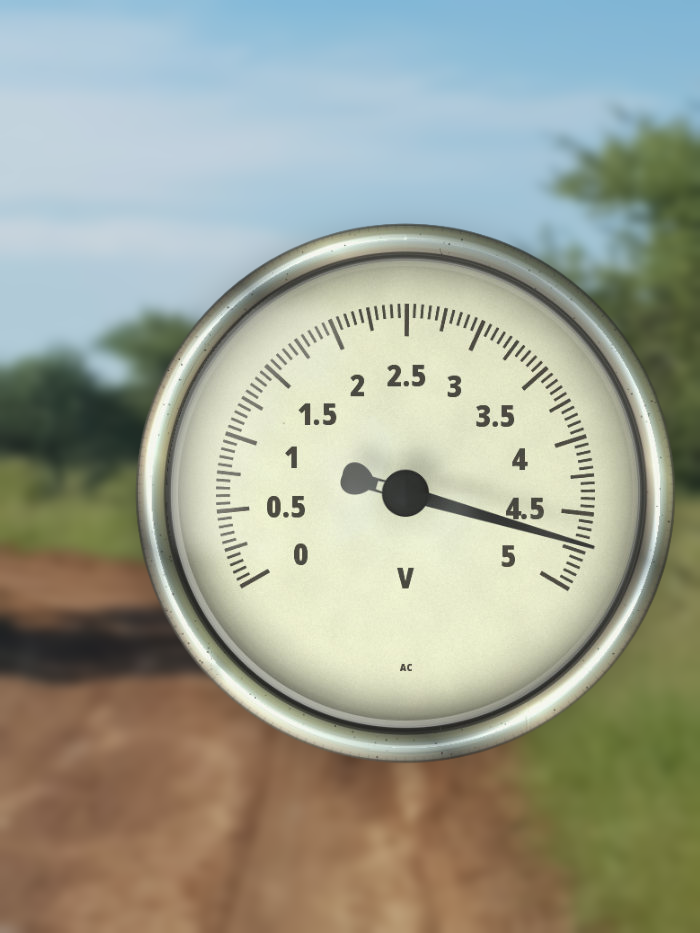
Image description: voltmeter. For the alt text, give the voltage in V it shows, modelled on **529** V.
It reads **4.7** V
